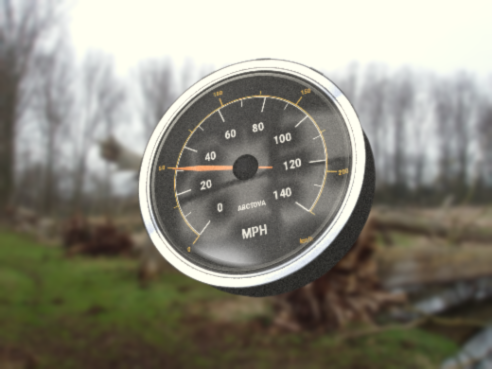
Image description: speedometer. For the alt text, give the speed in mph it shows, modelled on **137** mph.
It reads **30** mph
